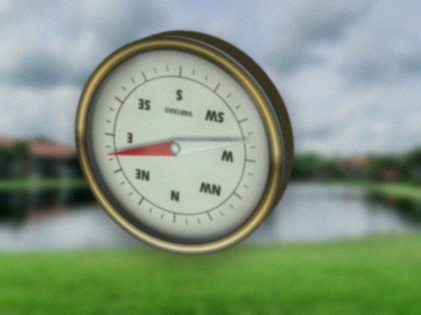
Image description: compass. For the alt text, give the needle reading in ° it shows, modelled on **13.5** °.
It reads **75** °
